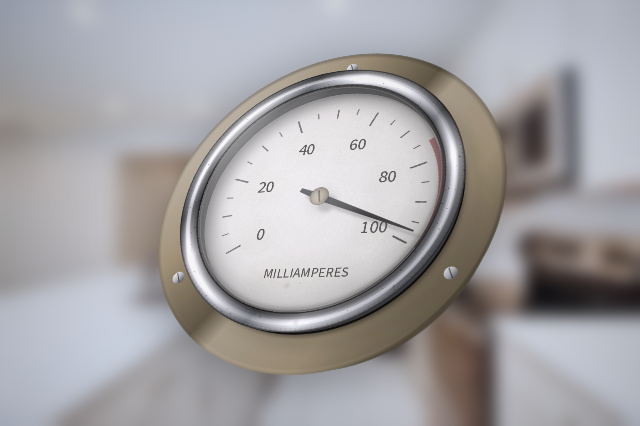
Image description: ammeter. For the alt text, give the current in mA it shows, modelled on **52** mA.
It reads **97.5** mA
